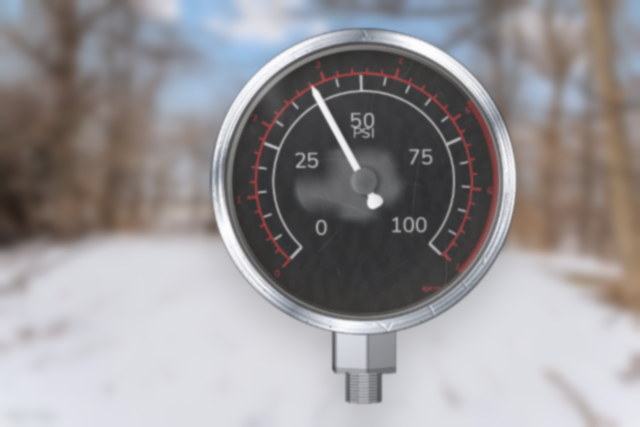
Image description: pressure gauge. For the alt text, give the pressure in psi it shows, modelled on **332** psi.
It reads **40** psi
